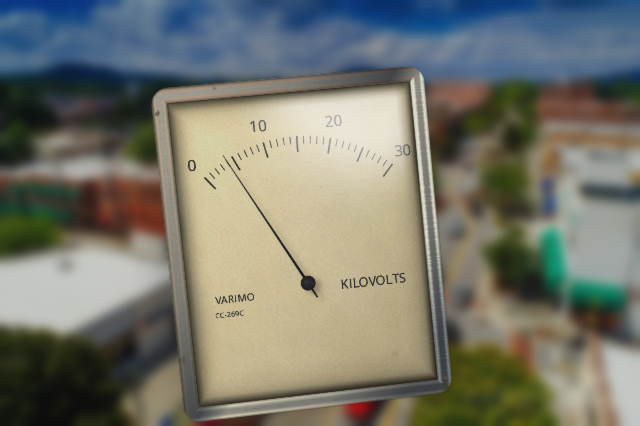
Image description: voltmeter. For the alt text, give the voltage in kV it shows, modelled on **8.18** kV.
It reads **4** kV
